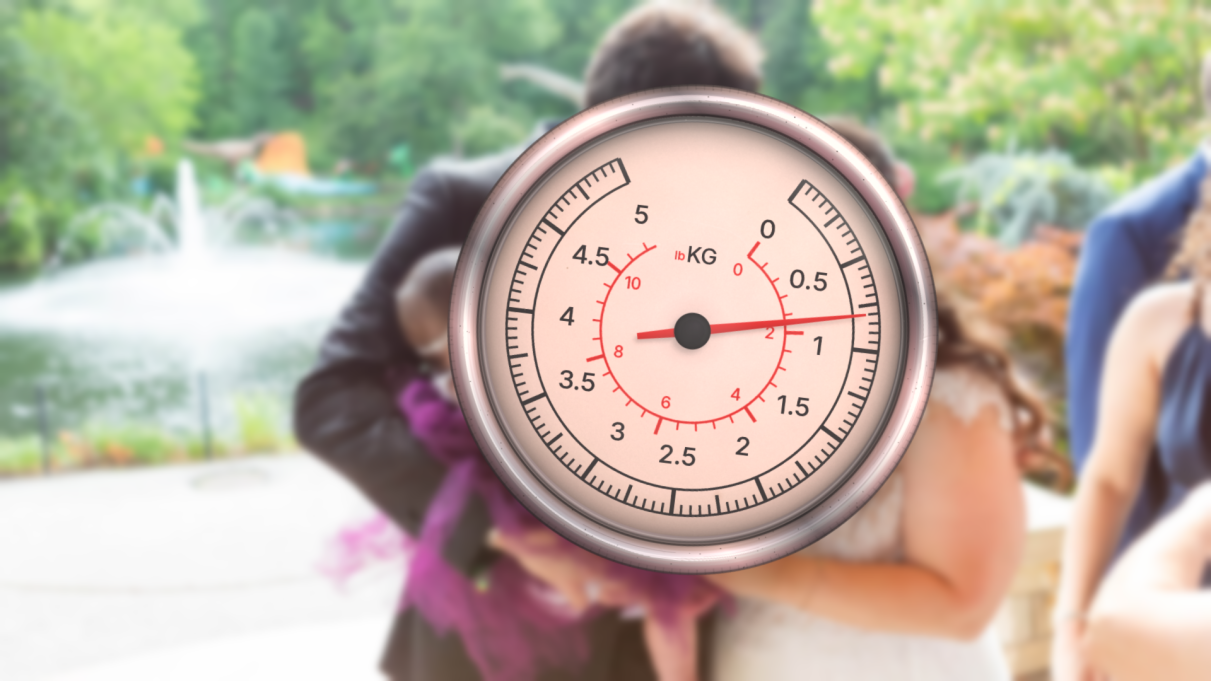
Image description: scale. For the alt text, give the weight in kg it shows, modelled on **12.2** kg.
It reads **0.8** kg
